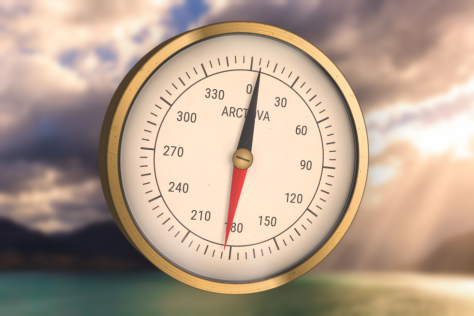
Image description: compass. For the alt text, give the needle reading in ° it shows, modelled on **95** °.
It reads **185** °
